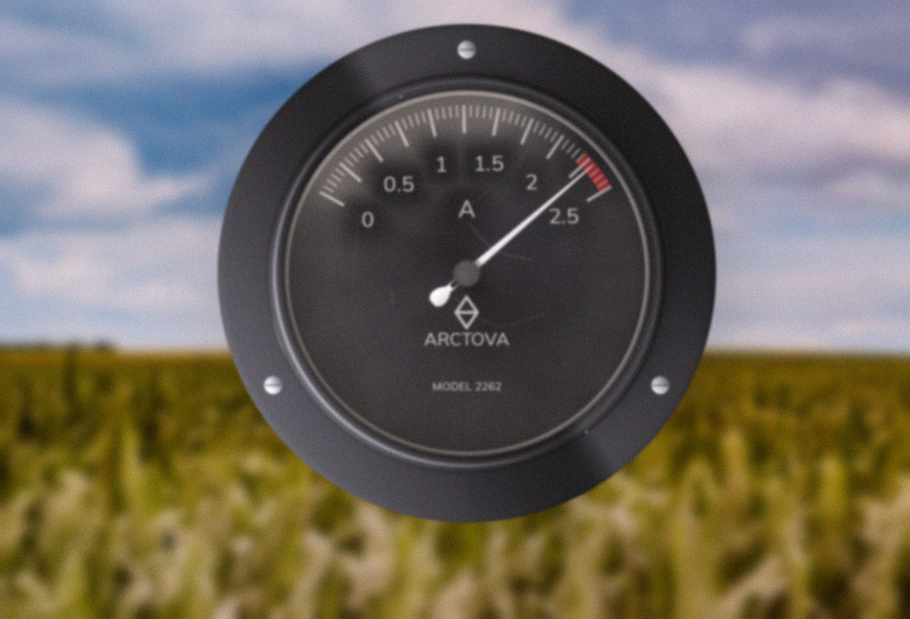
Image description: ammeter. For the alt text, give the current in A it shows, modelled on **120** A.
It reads **2.3** A
